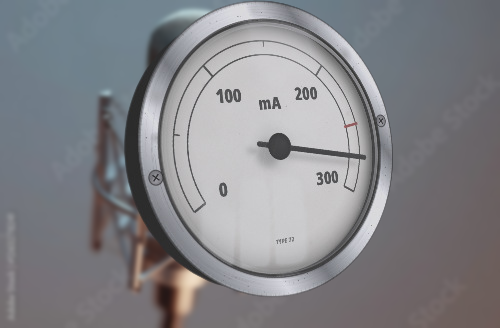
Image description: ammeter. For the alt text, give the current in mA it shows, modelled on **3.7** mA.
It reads **275** mA
